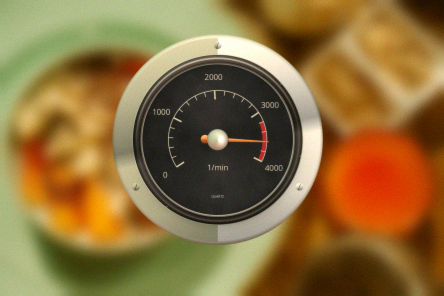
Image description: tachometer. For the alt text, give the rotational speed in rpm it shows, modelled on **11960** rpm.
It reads **3600** rpm
